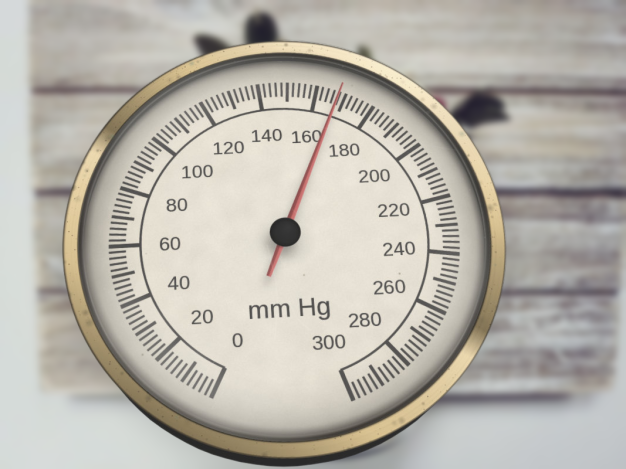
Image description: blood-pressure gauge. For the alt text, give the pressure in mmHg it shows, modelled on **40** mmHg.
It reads **168** mmHg
